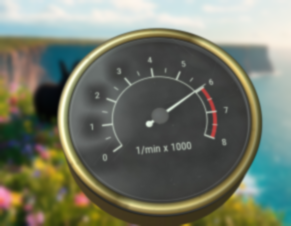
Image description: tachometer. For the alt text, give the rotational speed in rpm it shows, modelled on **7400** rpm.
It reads **6000** rpm
